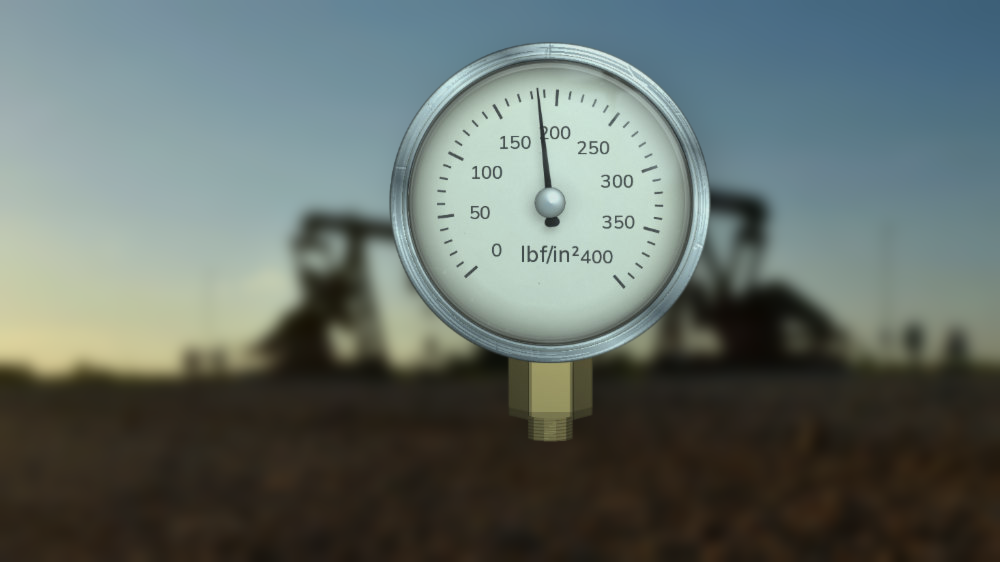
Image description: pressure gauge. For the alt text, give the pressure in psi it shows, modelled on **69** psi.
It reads **185** psi
